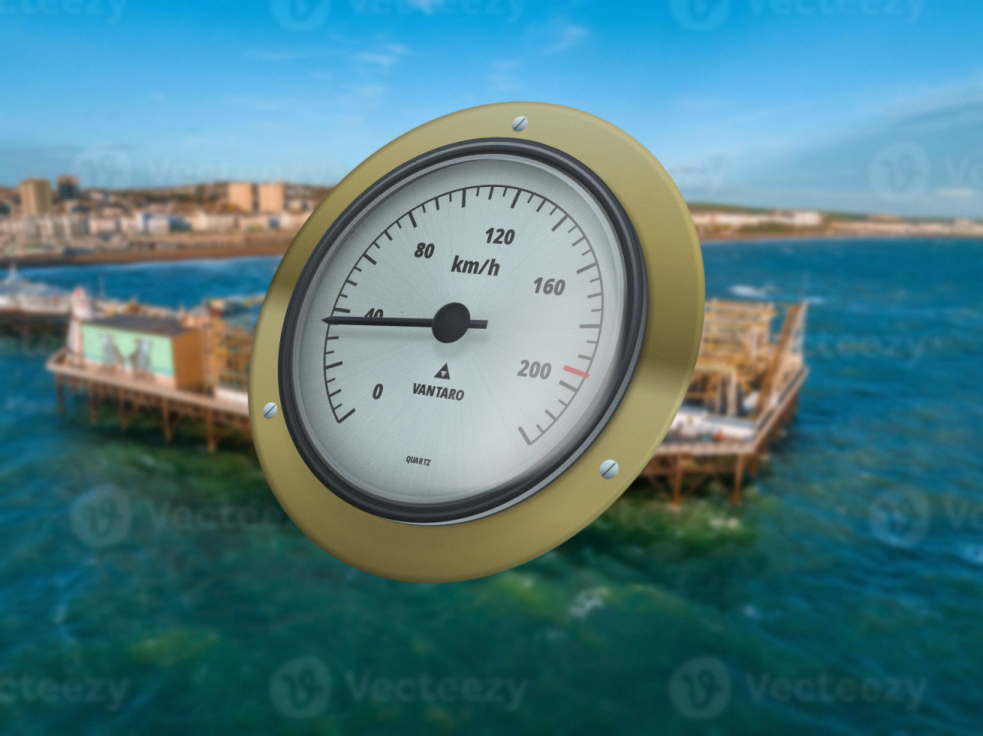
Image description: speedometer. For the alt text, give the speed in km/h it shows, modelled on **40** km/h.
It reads **35** km/h
